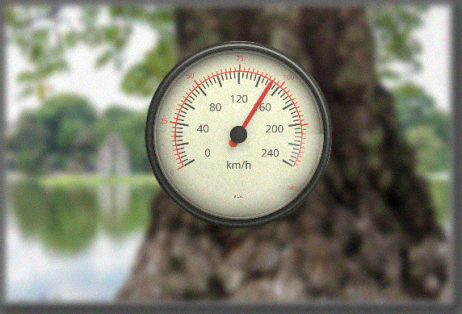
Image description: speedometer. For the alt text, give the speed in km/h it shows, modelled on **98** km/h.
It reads **152** km/h
